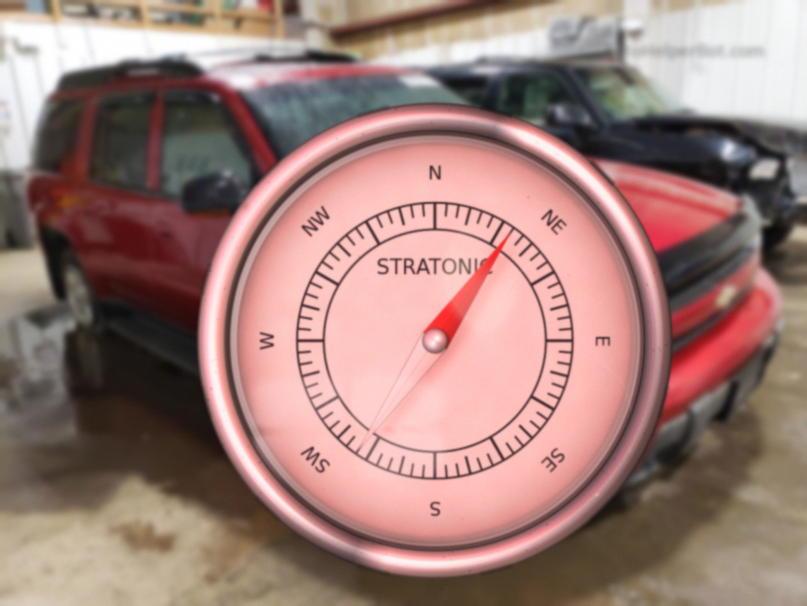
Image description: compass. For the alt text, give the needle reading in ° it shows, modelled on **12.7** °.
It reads **35** °
